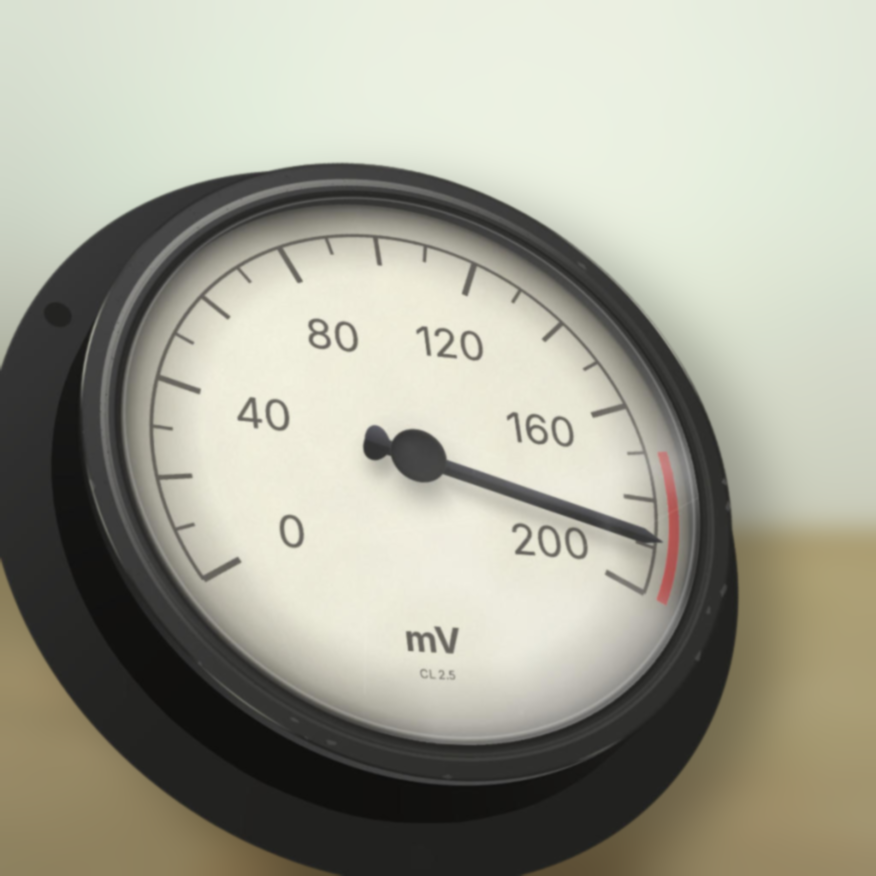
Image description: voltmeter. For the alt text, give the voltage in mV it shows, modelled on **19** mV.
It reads **190** mV
